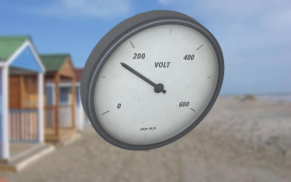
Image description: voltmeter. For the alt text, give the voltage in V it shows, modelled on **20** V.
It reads **150** V
